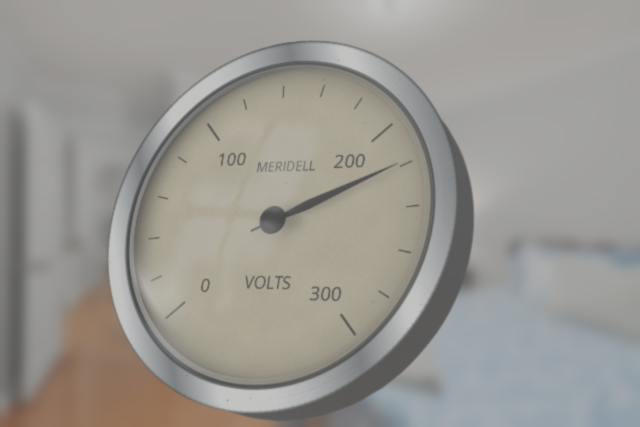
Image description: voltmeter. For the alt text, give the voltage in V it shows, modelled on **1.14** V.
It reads **220** V
